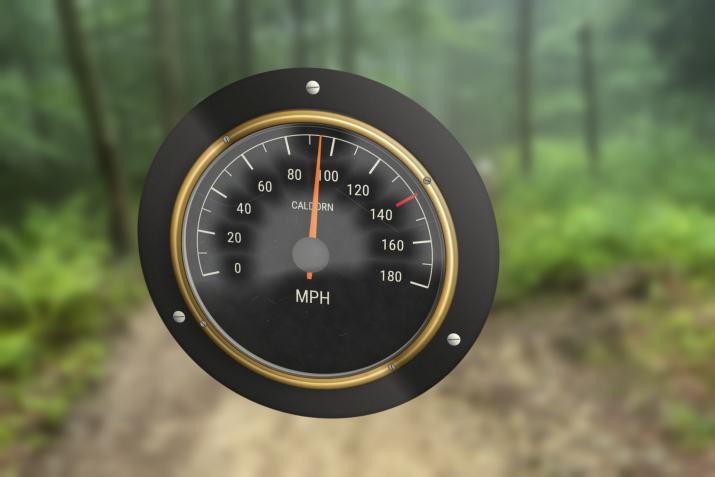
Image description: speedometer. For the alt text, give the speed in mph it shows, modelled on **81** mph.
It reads **95** mph
